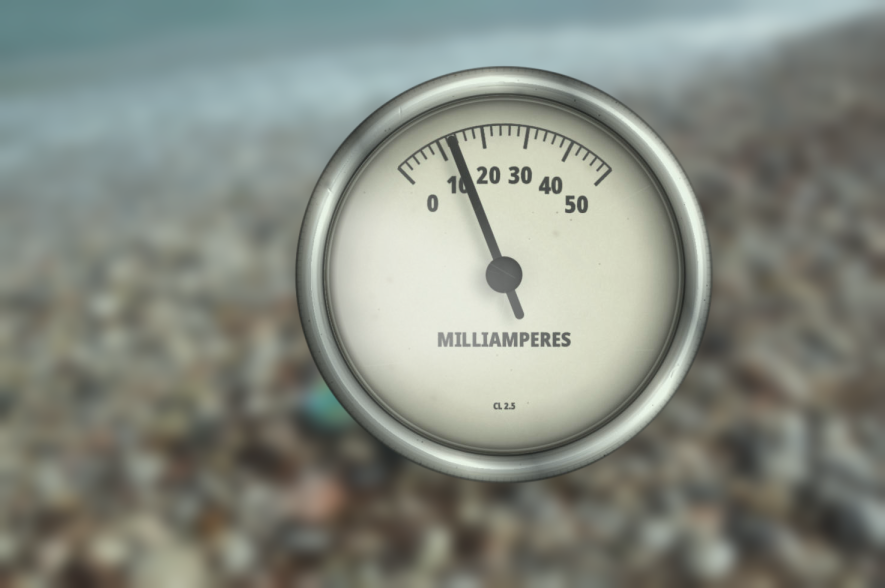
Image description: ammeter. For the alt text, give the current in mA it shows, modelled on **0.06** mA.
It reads **13** mA
